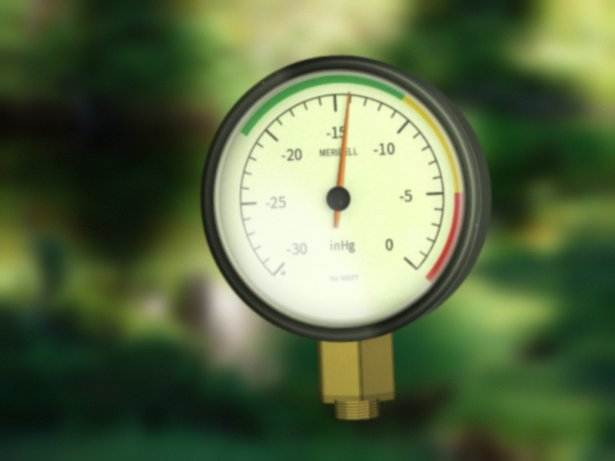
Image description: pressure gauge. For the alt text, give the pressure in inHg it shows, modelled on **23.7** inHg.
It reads **-14** inHg
